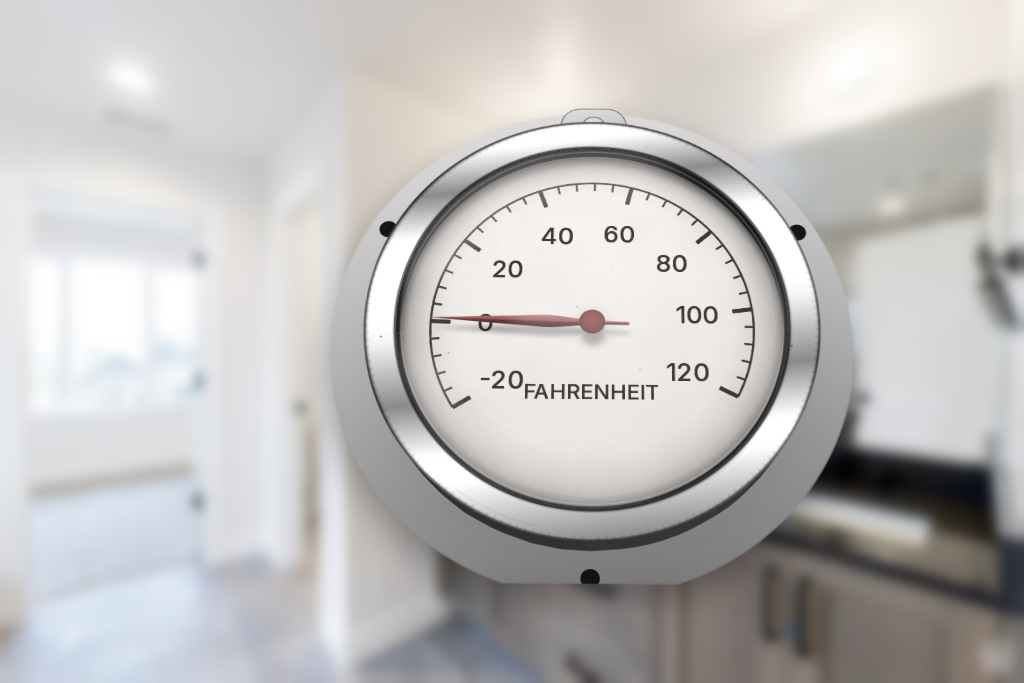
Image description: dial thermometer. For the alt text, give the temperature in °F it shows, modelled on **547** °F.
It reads **0** °F
